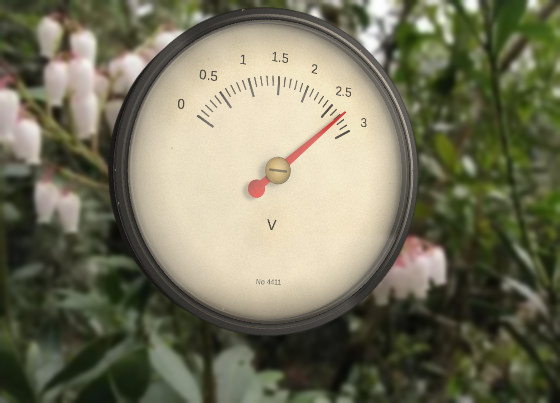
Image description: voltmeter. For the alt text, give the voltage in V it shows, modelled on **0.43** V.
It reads **2.7** V
